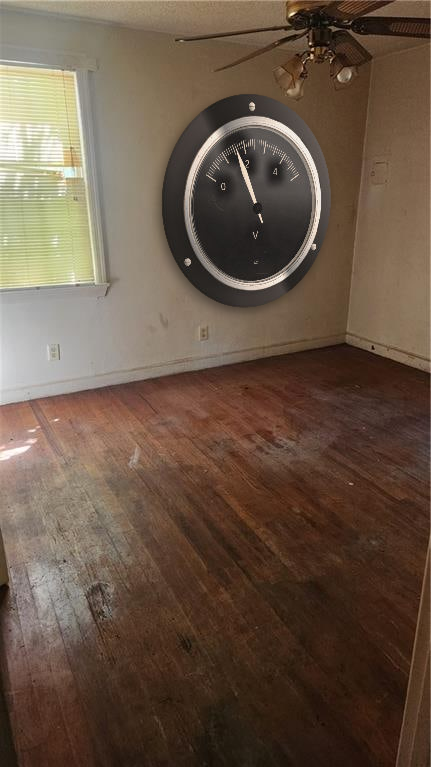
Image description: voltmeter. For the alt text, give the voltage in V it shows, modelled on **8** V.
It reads **1.5** V
